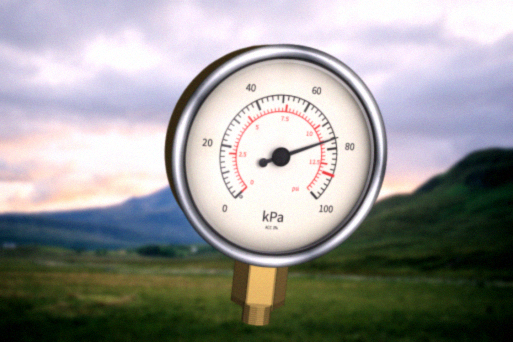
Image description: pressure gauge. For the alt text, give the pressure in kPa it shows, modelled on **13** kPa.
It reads **76** kPa
